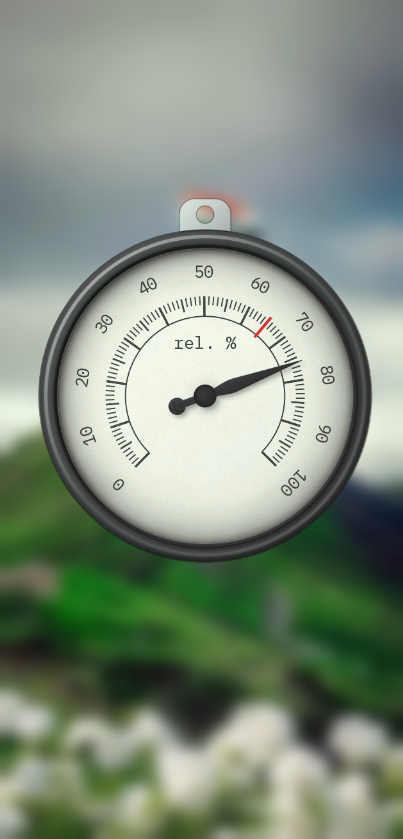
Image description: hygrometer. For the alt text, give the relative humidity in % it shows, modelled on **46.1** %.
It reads **76** %
